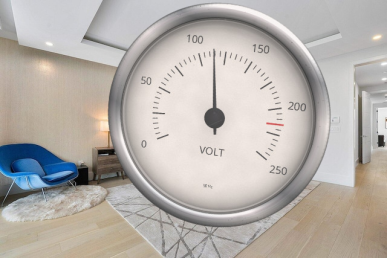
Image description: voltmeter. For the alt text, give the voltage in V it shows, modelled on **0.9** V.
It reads **115** V
